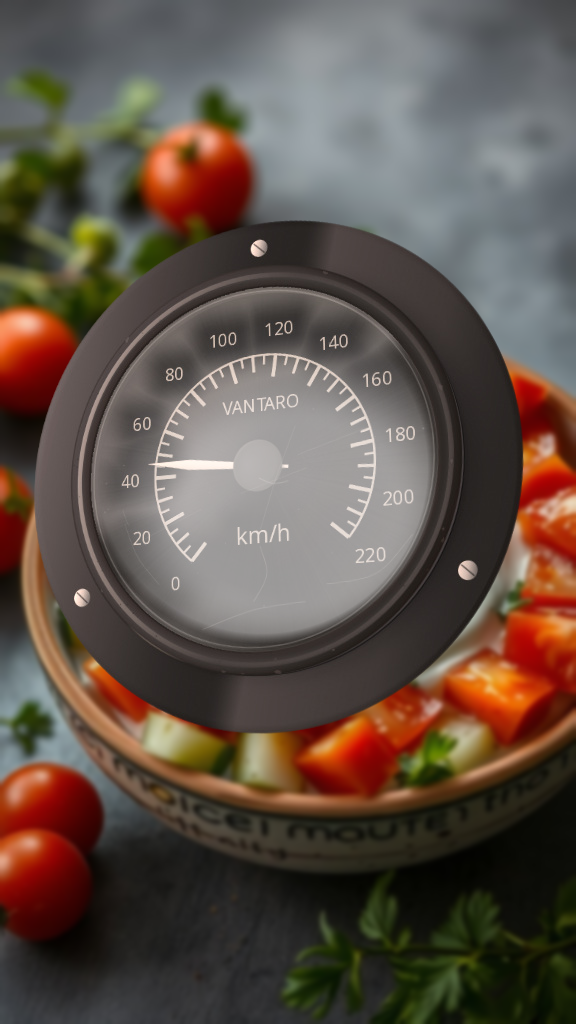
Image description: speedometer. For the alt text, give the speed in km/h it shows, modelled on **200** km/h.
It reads **45** km/h
